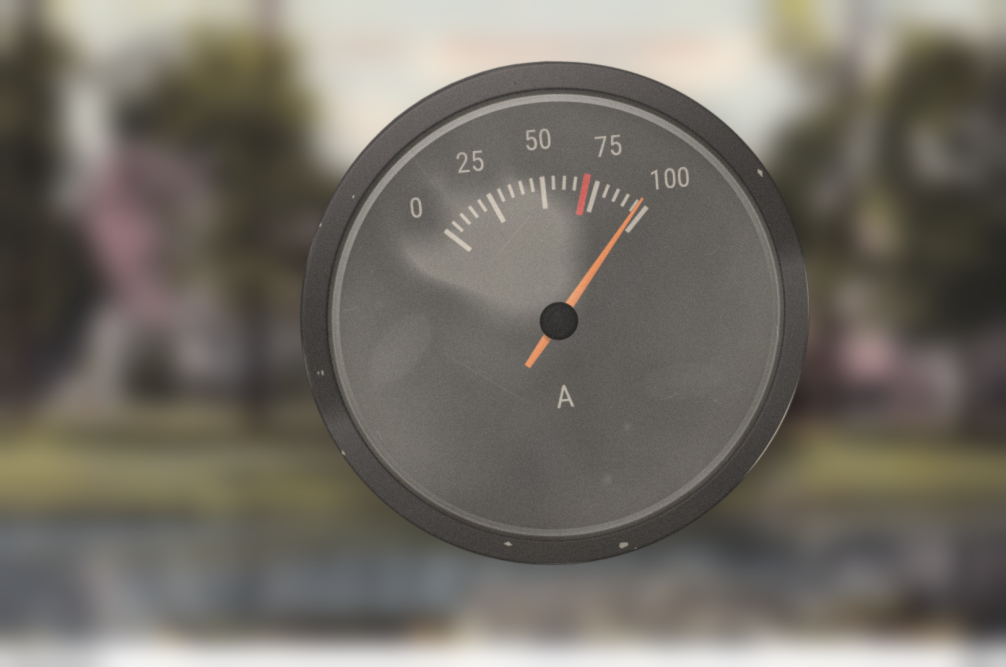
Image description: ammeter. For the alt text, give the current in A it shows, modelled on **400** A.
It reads **95** A
